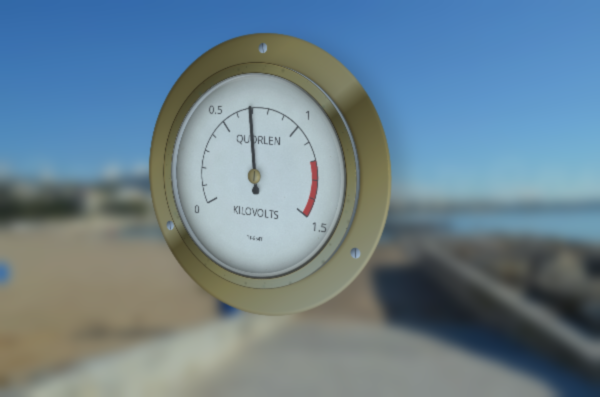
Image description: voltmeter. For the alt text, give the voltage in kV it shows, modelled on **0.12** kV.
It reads **0.7** kV
